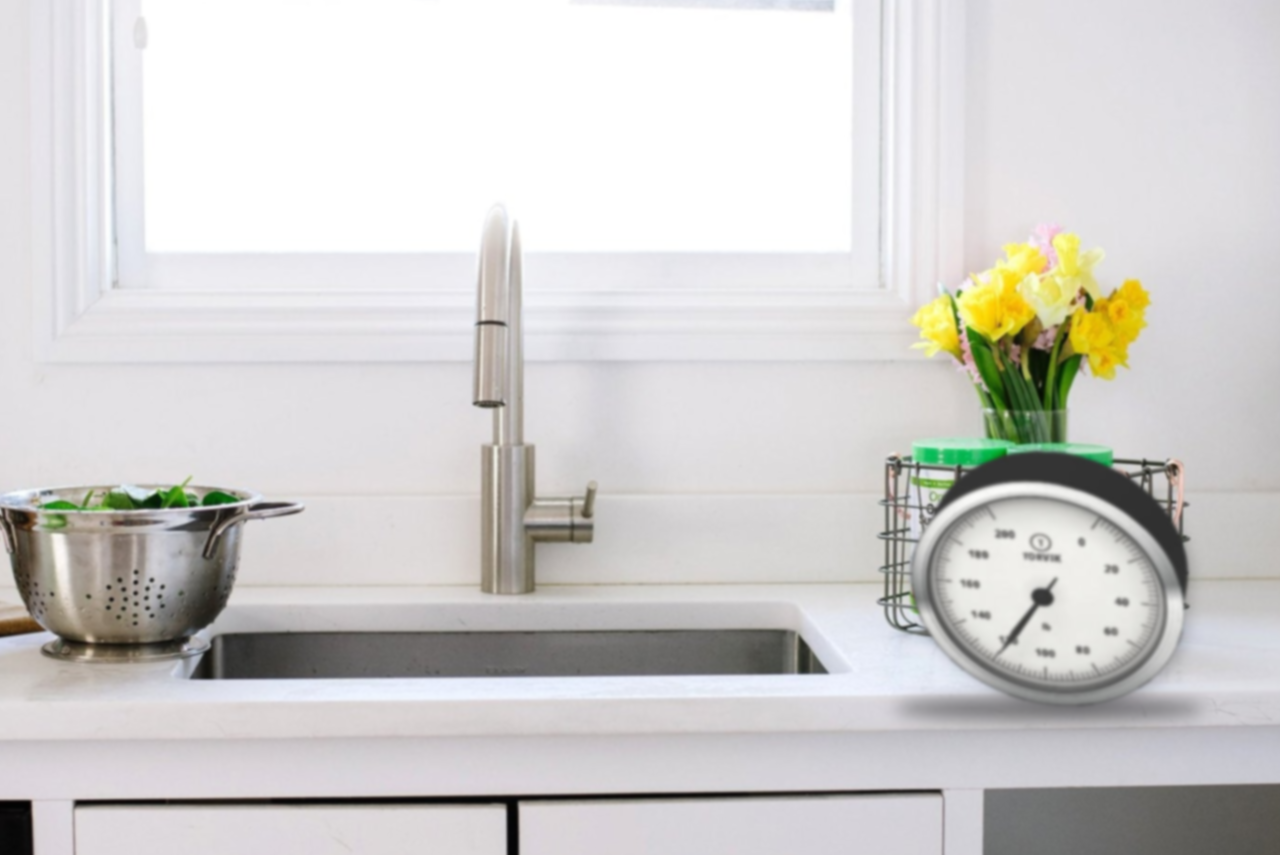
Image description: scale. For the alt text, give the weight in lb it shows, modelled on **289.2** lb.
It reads **120** lb
